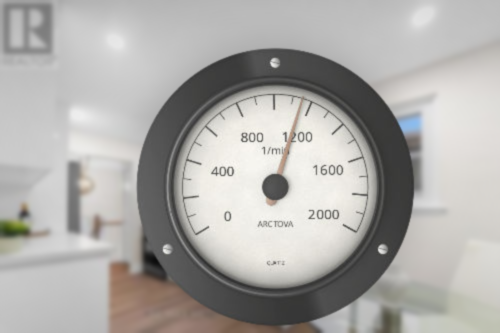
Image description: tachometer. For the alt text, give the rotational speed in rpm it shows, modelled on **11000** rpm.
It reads **1150** rpm
